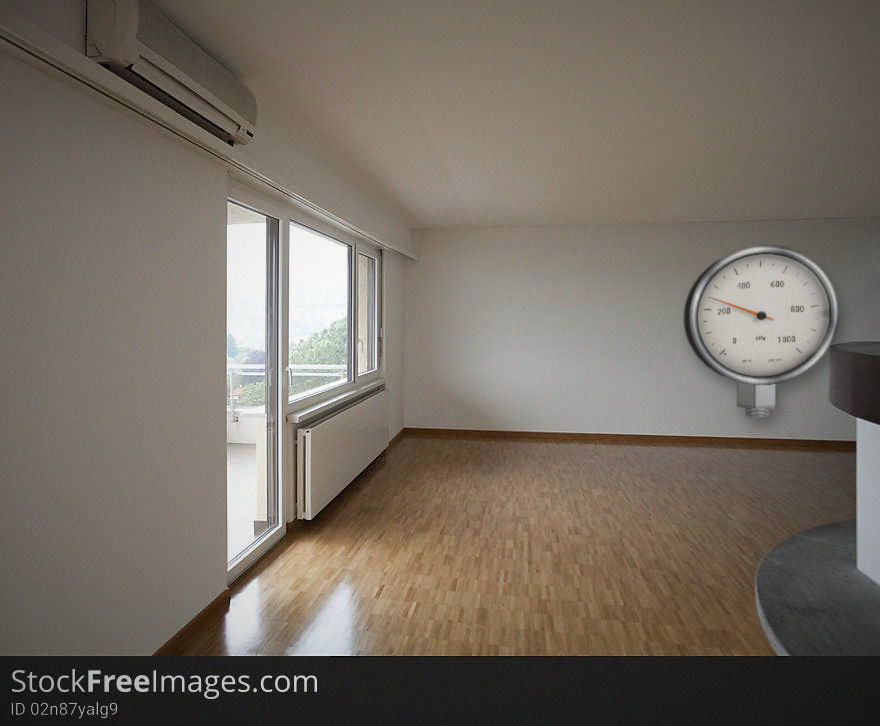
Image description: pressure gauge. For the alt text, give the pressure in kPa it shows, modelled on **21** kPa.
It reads **250** kPa
